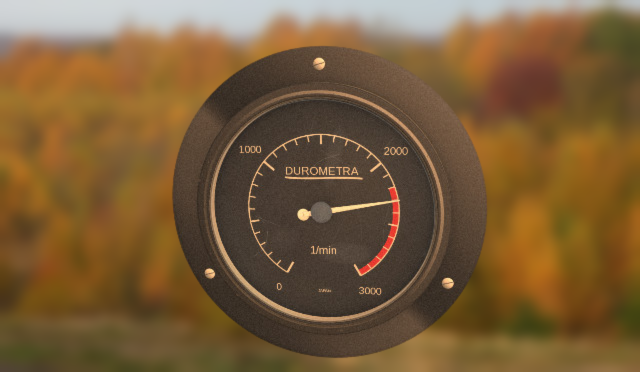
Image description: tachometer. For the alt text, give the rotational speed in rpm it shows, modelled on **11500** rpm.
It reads **2300** rpm
